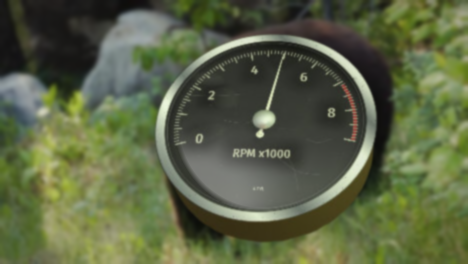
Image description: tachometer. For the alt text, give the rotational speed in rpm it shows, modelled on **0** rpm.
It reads **5000** rpm
